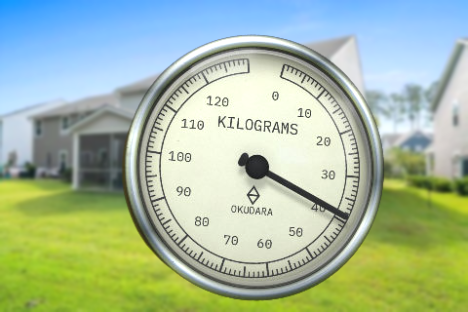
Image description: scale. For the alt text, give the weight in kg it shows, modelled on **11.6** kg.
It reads **39** kg
